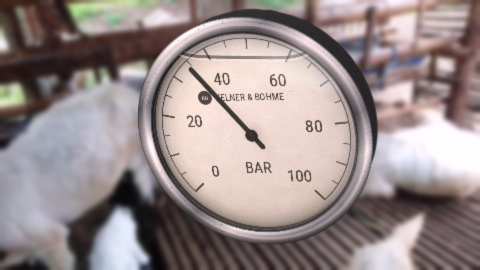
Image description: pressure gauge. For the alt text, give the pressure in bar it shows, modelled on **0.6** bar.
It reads **35** bar
